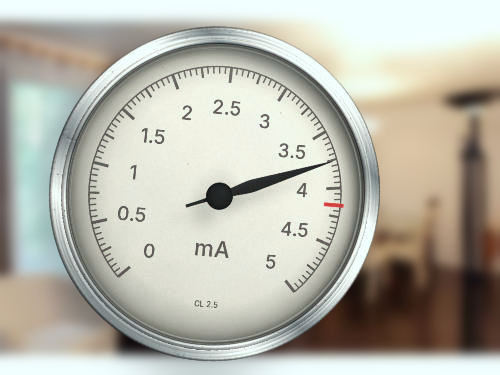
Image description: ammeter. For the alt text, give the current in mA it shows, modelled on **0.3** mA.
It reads **3.75** mA
